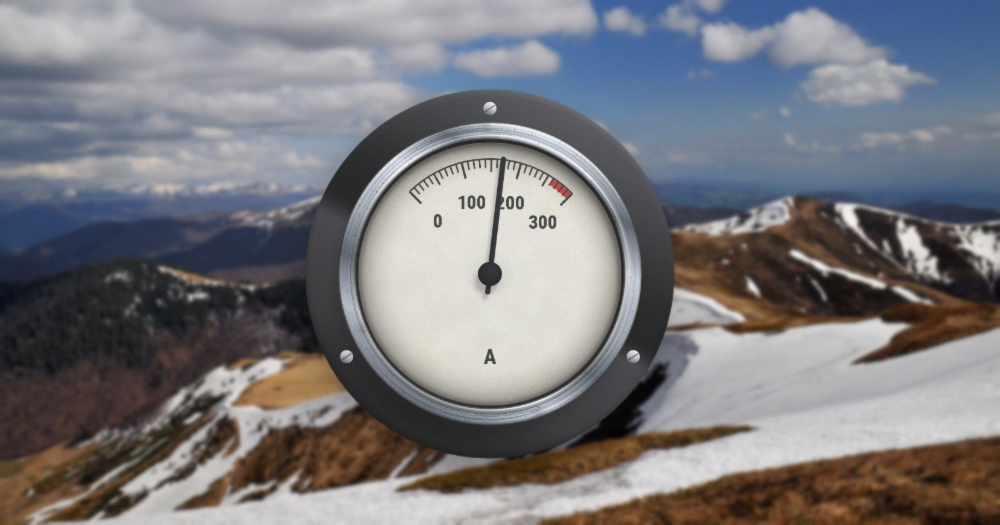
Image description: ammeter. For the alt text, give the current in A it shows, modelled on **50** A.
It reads **170** A
